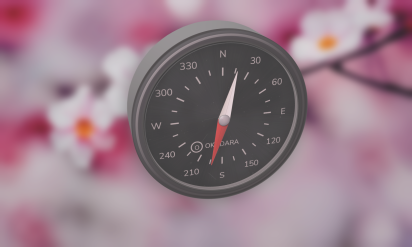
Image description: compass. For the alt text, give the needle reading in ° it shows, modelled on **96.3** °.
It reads **195** °
